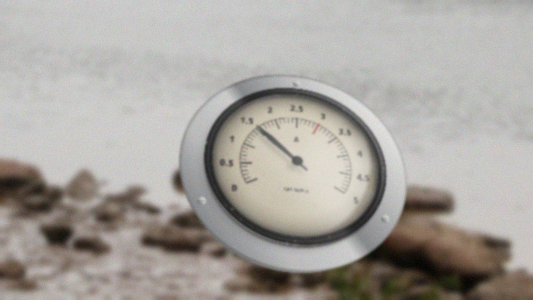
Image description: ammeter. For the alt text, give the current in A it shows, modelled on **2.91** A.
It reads **1.5** A
